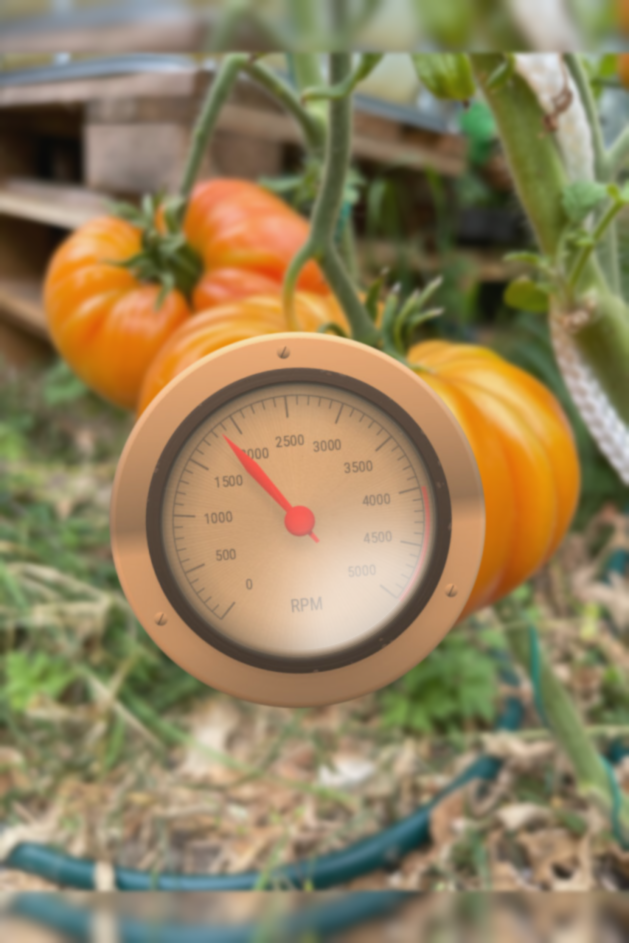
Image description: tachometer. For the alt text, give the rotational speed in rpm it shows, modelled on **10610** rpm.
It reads **1850** rpm
